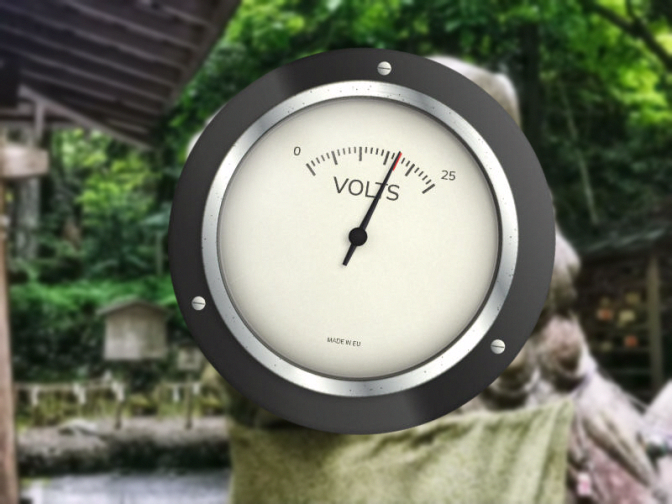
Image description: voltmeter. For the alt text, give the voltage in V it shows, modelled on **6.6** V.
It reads **17** V
